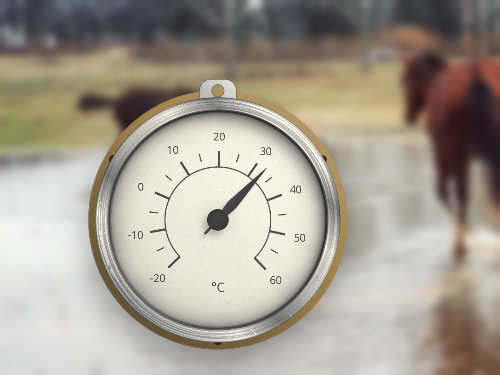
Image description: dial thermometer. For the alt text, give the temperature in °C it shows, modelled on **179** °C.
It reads **32.5** °C
